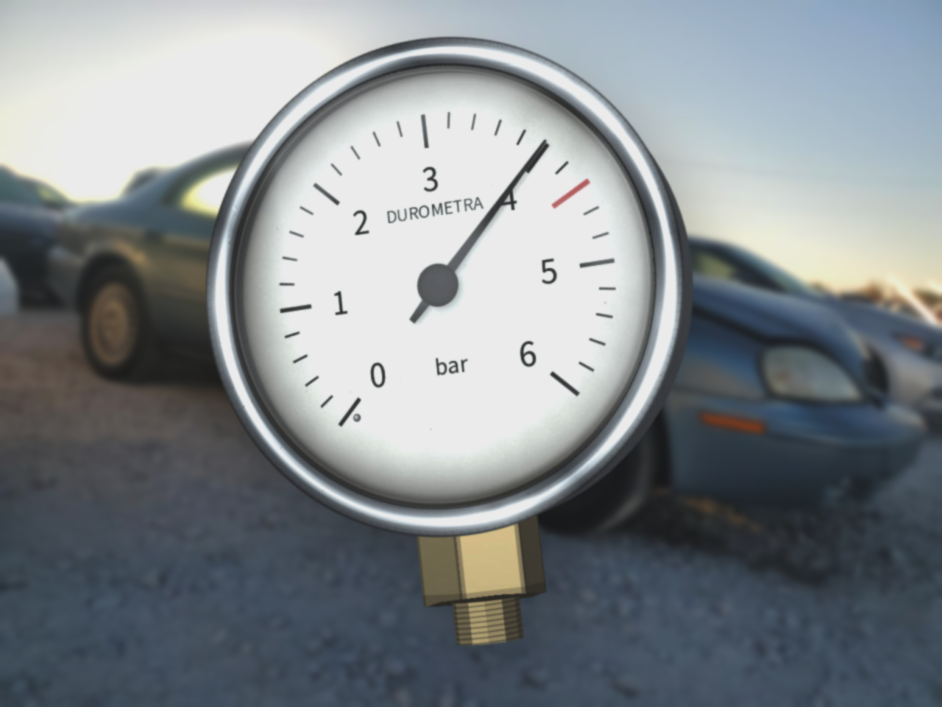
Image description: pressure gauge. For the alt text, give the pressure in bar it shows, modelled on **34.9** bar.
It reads **4** bar
